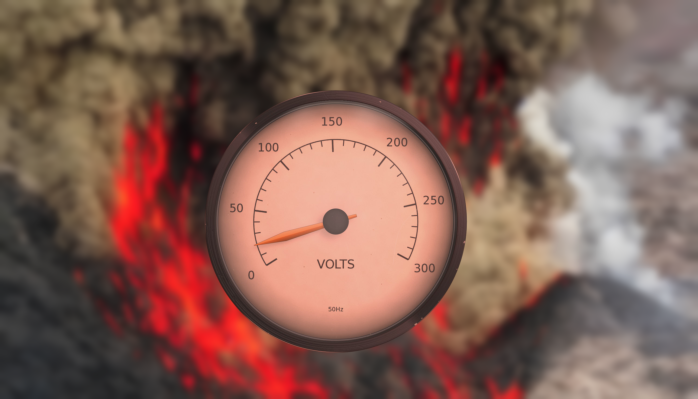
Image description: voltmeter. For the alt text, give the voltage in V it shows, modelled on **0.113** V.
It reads **20** V
